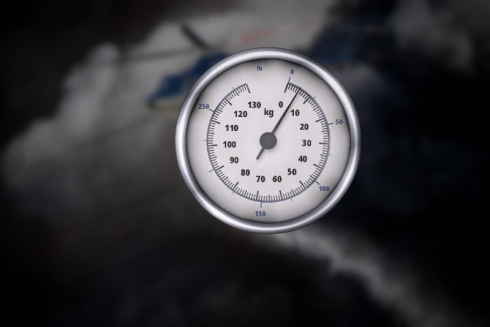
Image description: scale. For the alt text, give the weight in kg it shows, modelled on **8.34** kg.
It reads **5** kg
